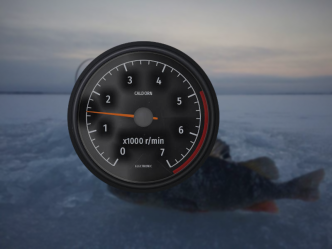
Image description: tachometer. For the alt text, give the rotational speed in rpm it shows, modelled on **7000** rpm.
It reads **1500** rpm
